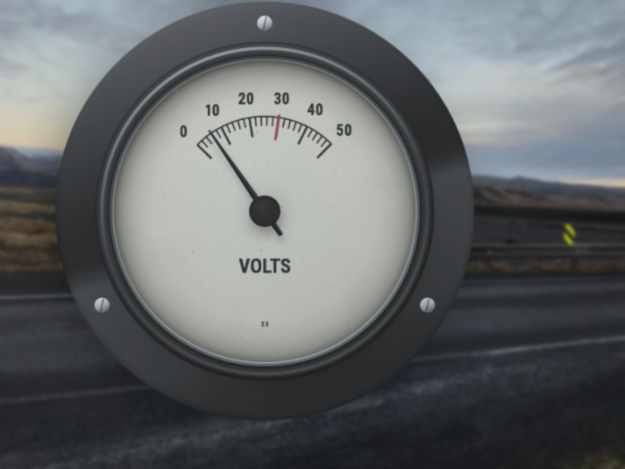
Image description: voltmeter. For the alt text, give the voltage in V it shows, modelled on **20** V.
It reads **6** V
